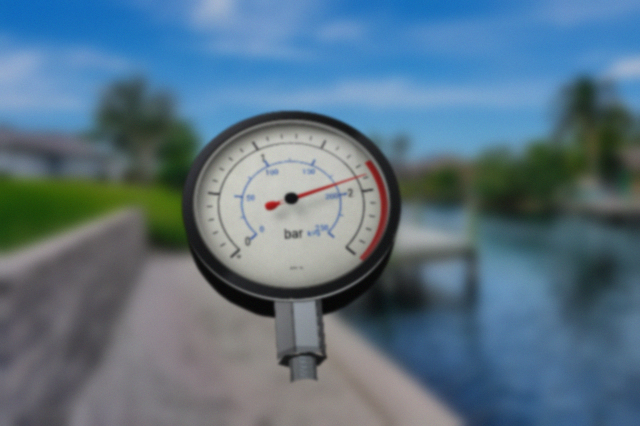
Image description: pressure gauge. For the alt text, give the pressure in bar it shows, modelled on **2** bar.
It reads **1.9** bar
